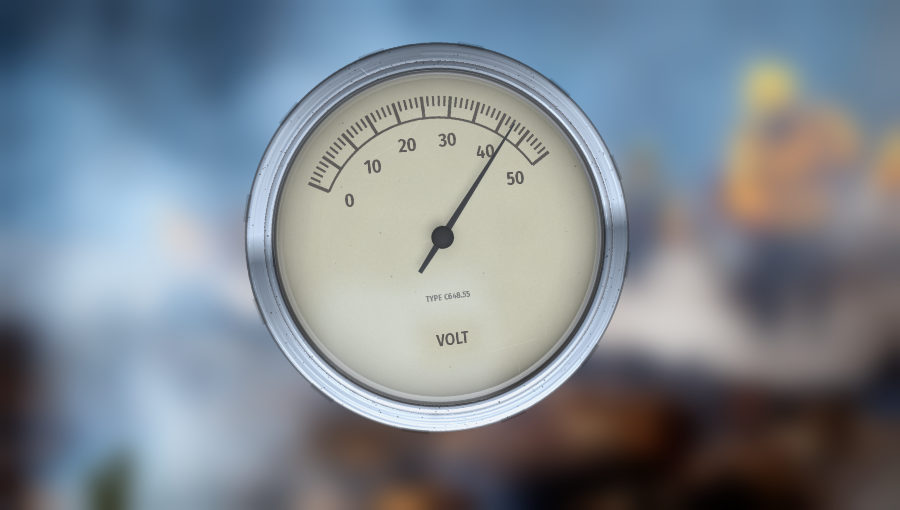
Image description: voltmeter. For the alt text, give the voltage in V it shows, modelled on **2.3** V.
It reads **42** V
